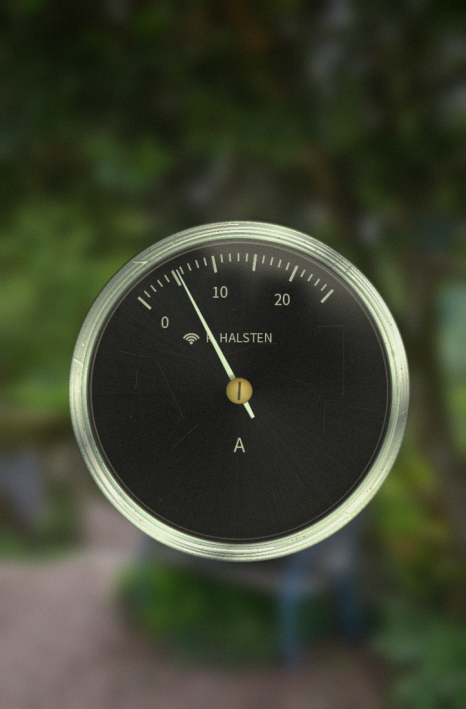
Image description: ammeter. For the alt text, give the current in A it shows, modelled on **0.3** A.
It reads **5.5** A
